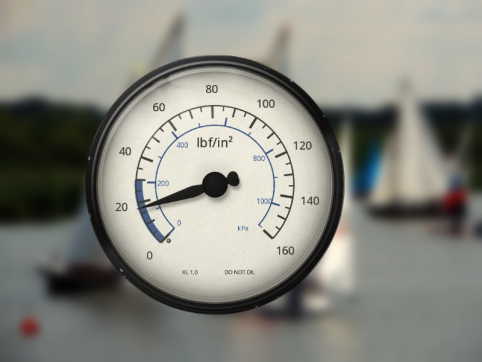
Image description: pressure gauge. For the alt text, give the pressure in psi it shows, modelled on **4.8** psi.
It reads **17.5** psi
